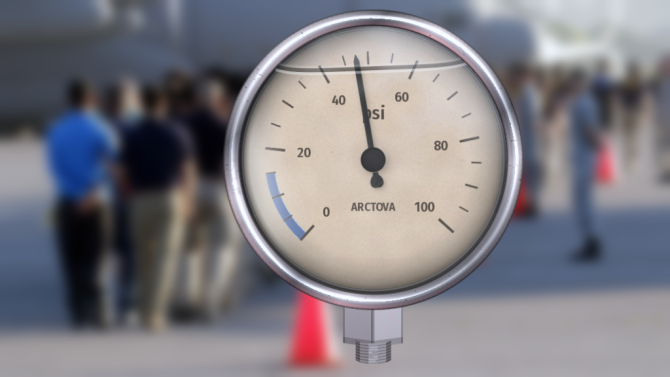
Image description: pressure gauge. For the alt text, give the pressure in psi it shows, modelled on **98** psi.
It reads **47.5** psi
